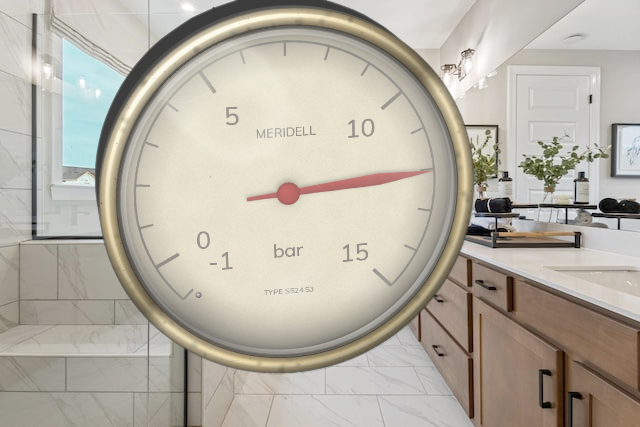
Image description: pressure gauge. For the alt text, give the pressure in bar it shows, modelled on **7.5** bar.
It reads **12** bar
